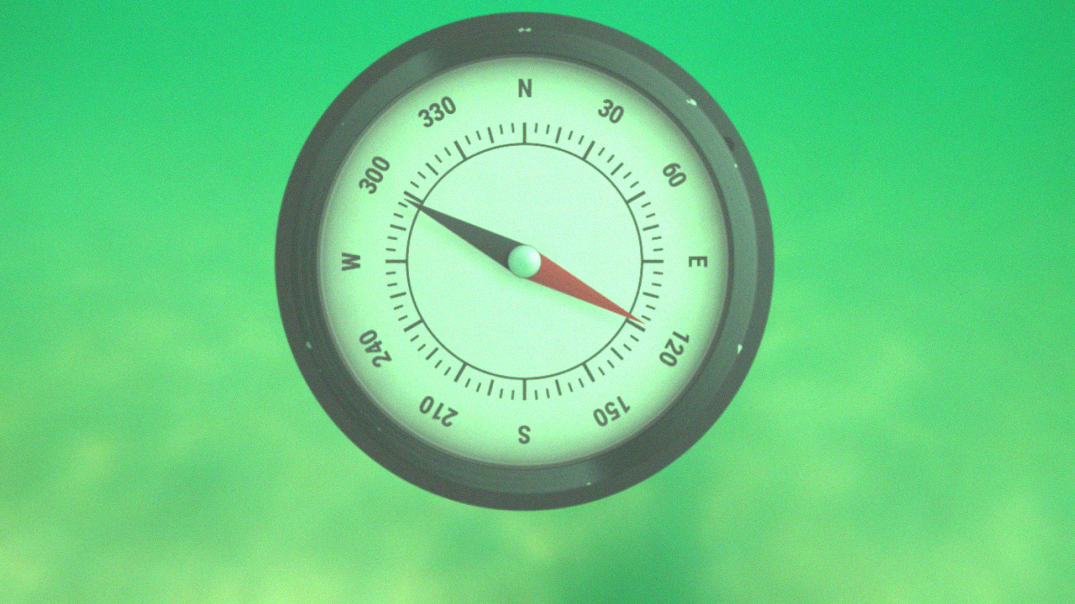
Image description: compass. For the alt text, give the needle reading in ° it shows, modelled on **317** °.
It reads **117.5** °
